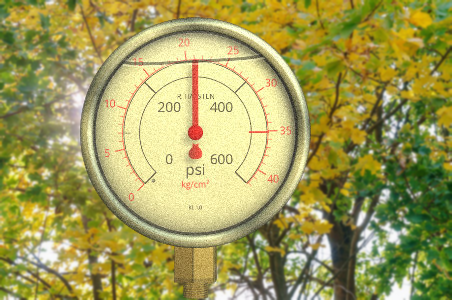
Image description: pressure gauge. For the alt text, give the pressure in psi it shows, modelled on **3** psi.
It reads **300** psi
